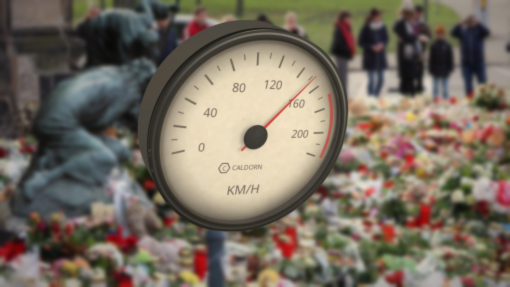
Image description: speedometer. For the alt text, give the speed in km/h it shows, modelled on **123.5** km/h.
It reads **150** km/h
